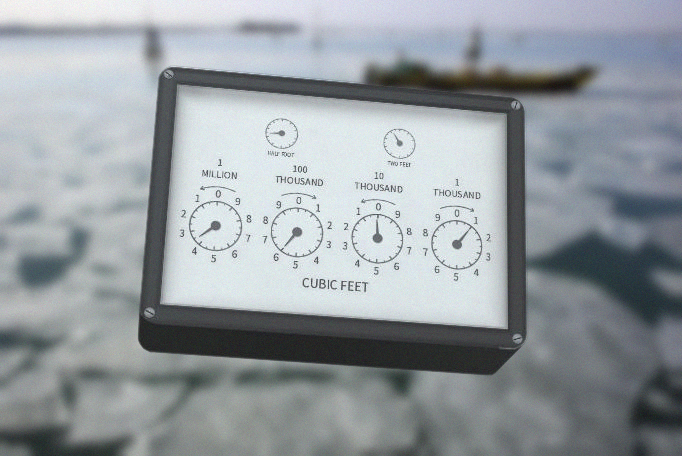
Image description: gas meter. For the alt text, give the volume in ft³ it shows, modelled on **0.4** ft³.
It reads **360100** ft³
